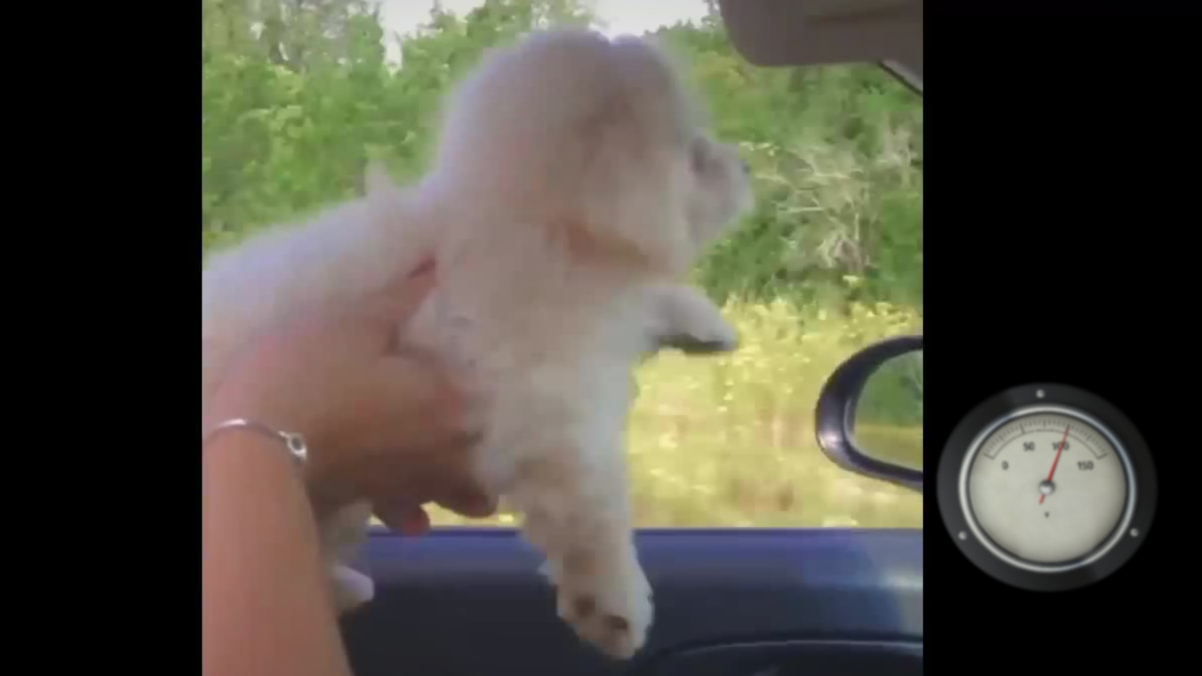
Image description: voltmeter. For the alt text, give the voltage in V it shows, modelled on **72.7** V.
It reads **100** V
